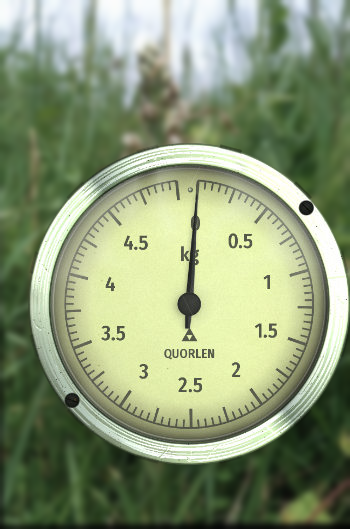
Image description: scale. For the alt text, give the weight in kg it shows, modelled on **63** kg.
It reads **0** kg
